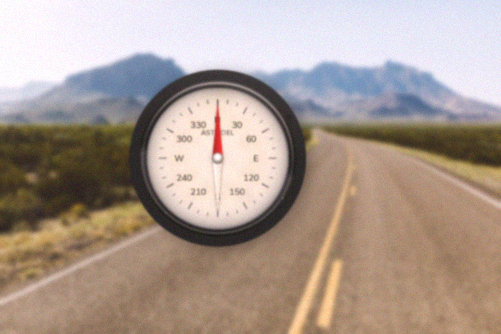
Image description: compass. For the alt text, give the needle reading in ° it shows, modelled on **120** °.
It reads **0** °
